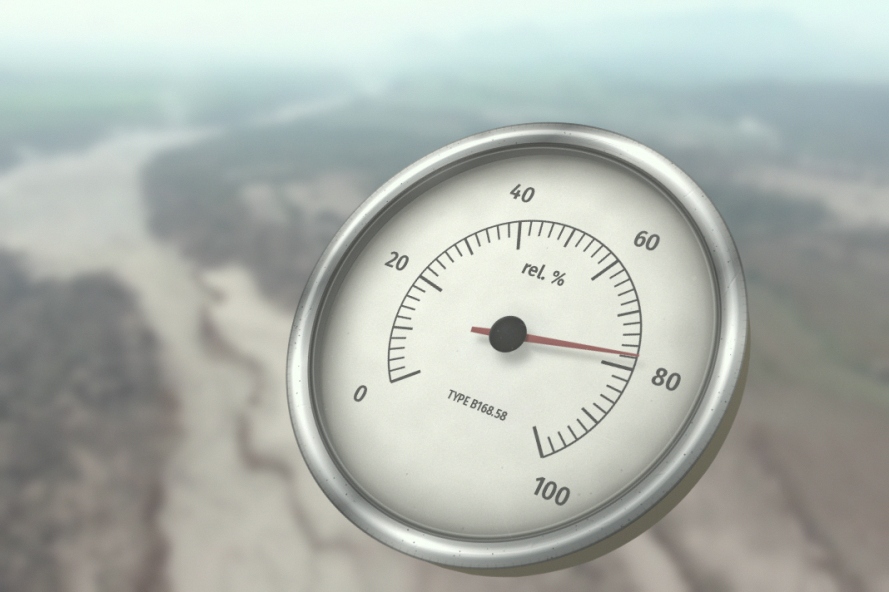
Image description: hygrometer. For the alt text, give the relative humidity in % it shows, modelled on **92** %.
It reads **78** %
